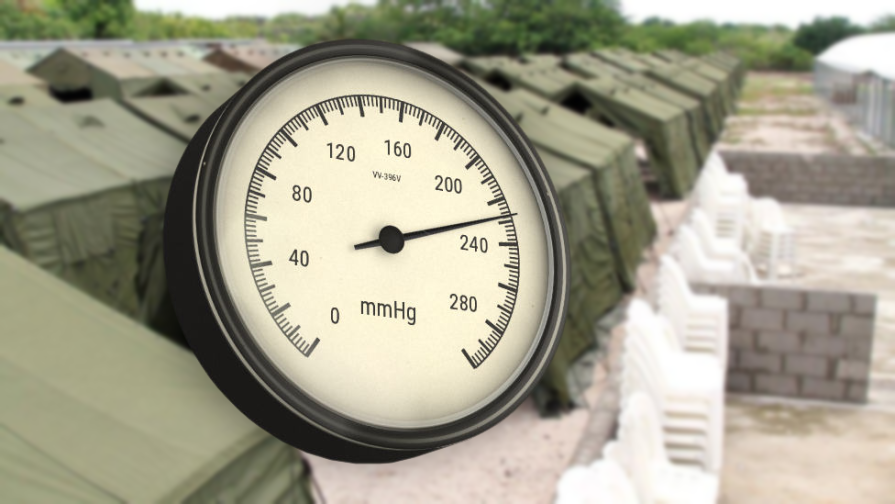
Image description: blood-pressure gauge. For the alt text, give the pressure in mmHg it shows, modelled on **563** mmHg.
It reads **228** mmHg
